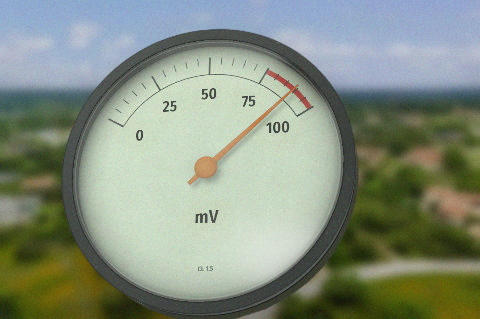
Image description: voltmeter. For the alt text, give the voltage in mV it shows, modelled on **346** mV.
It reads **90** mV
